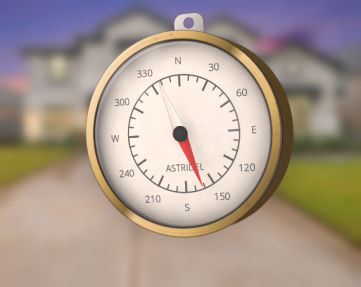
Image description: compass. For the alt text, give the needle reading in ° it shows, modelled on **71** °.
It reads **160** °
